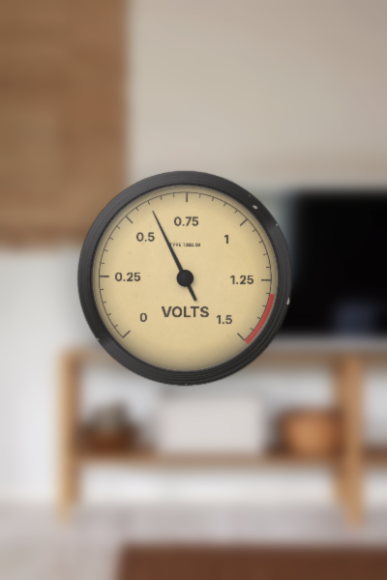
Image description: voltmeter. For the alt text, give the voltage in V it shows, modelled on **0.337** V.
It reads **0.6** V
